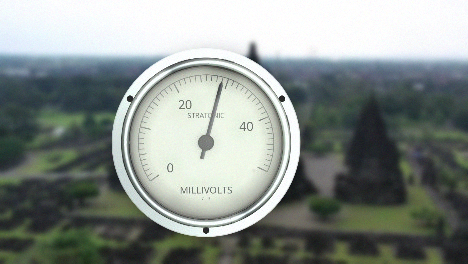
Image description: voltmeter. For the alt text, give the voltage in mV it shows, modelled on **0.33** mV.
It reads **29** mV
